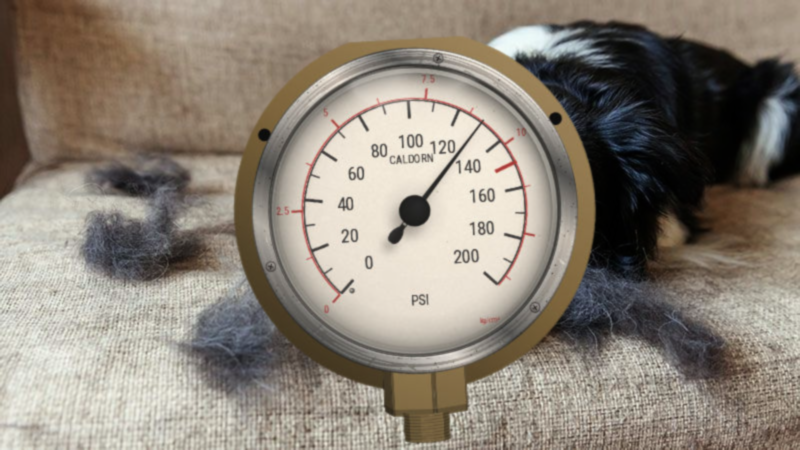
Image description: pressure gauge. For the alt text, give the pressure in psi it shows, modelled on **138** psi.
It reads **130** psi
